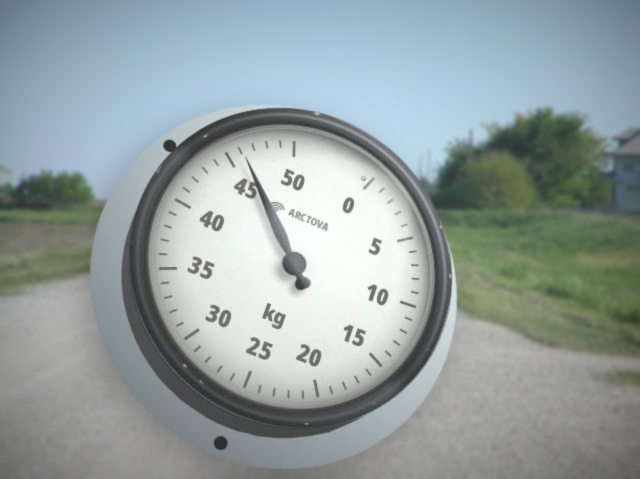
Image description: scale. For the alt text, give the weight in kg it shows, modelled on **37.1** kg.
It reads **46** kg
